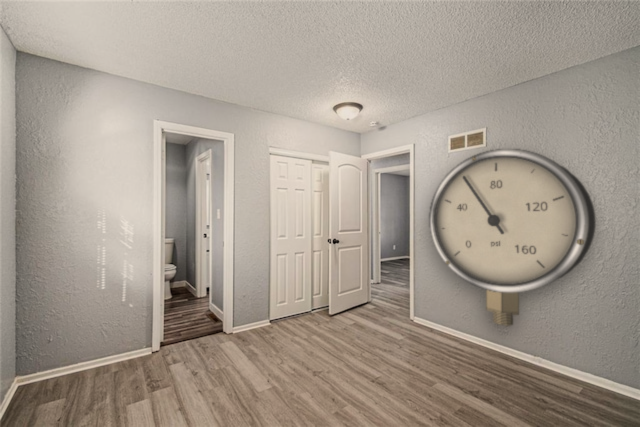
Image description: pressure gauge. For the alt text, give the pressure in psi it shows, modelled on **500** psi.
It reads **60** psi
